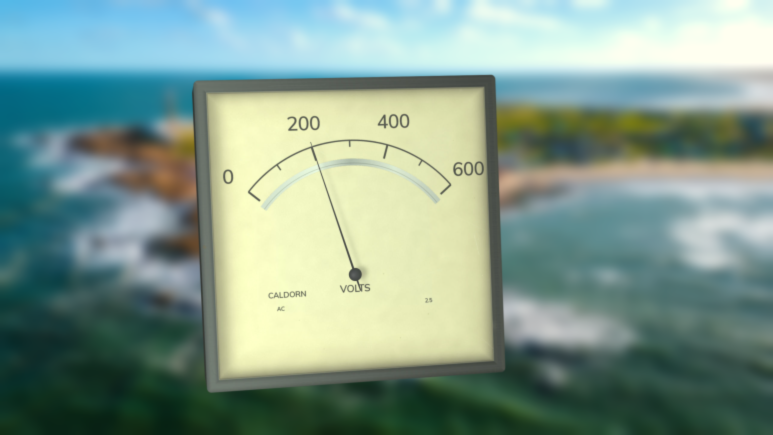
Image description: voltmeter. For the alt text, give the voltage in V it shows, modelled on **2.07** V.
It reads **200** V
